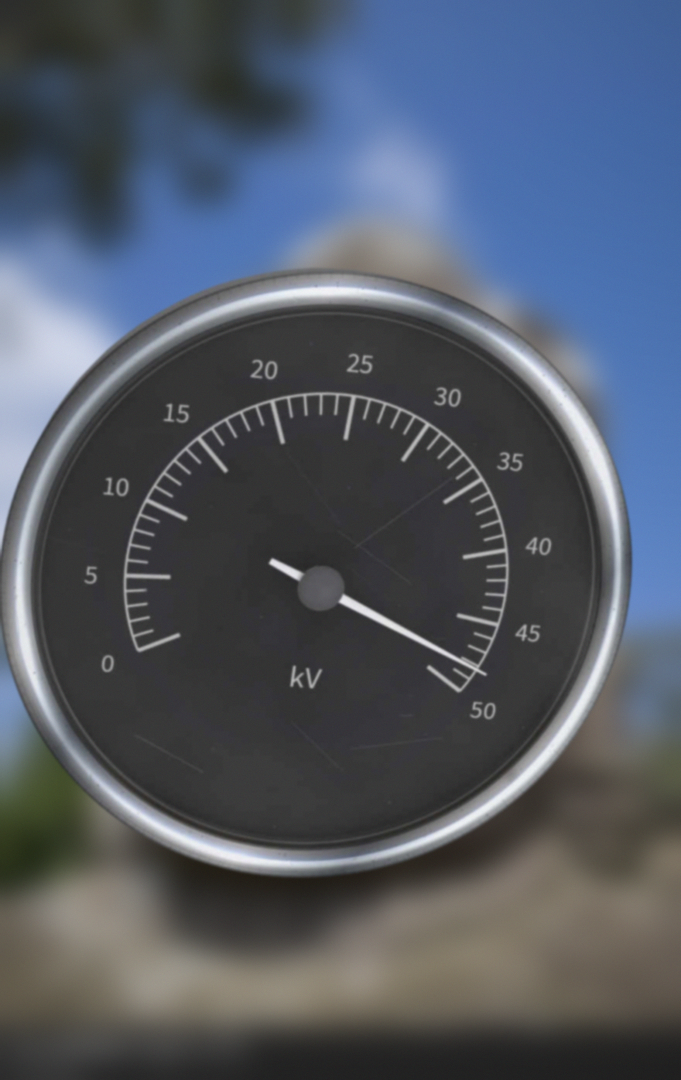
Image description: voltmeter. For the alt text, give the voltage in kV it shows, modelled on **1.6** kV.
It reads **48** kV
